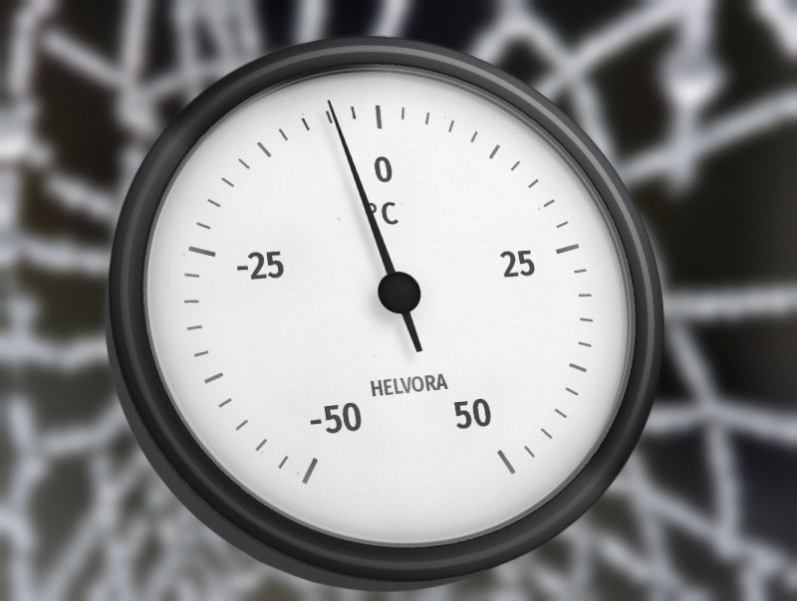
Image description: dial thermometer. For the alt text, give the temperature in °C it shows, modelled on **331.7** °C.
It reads **-5** °C
